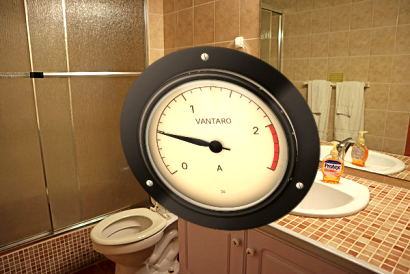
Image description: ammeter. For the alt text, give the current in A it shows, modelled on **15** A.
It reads **0.5** A
